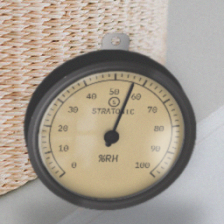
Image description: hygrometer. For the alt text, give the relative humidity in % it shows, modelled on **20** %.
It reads **56** %
